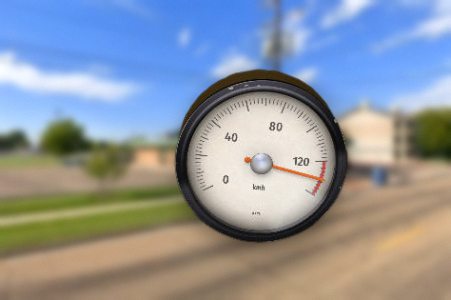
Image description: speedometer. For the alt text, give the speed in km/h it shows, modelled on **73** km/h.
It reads **130** km/h
